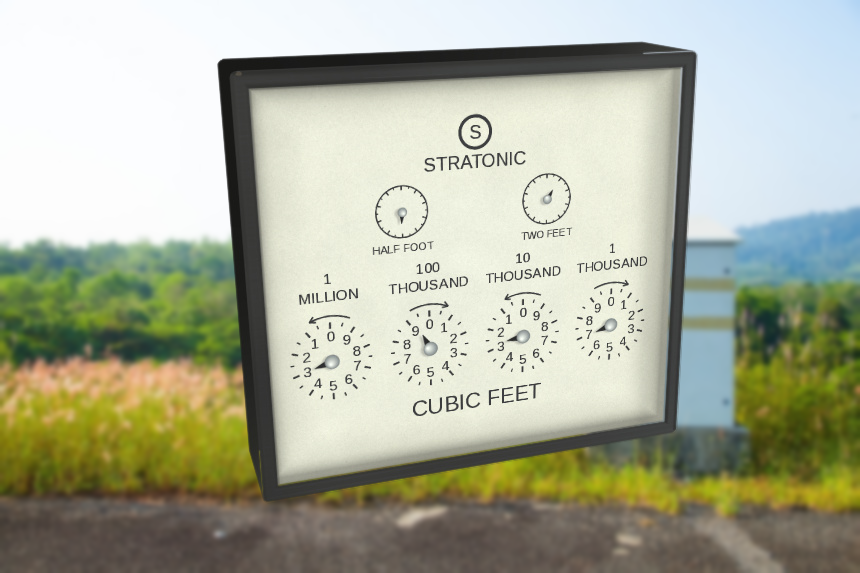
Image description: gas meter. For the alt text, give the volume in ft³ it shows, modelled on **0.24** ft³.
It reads **292700** ft³
